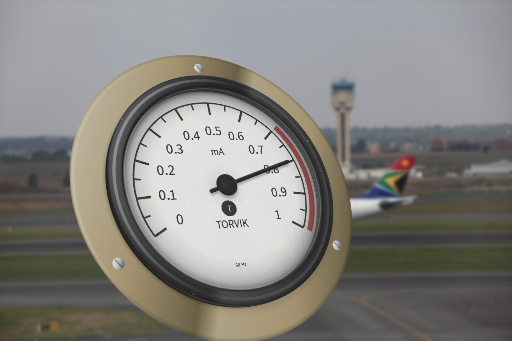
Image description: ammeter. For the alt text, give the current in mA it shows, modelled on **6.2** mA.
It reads **0.8** mA
